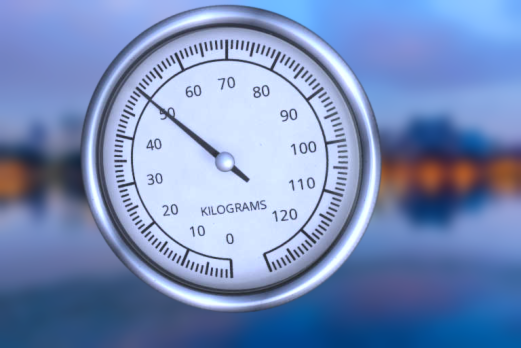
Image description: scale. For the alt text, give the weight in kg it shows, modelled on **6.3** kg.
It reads **50** kg
